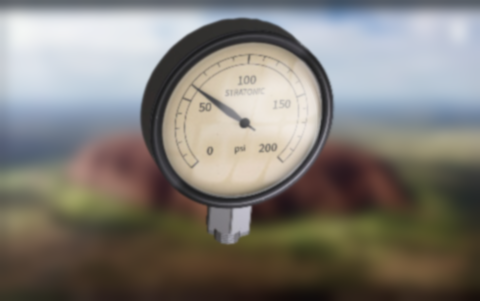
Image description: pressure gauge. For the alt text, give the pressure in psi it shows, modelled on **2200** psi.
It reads **60** psi
